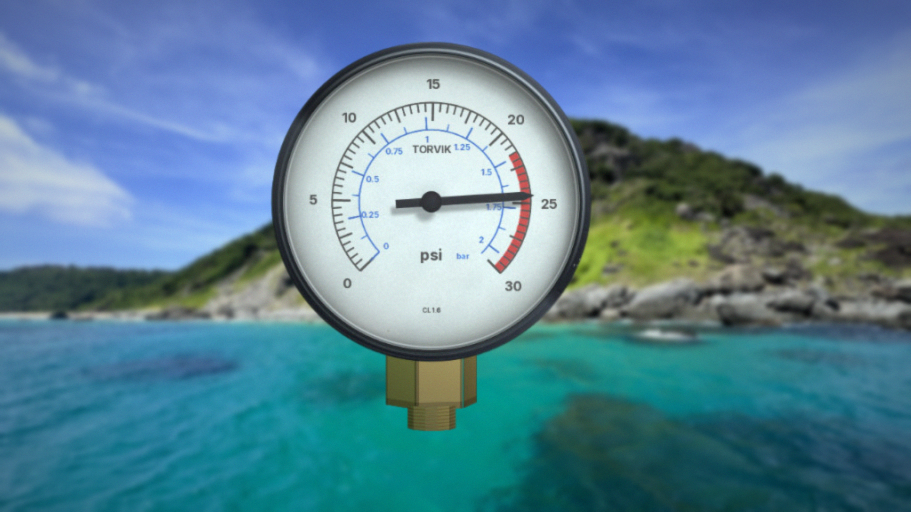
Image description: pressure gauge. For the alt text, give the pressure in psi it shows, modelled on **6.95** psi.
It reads **24.5** psi
